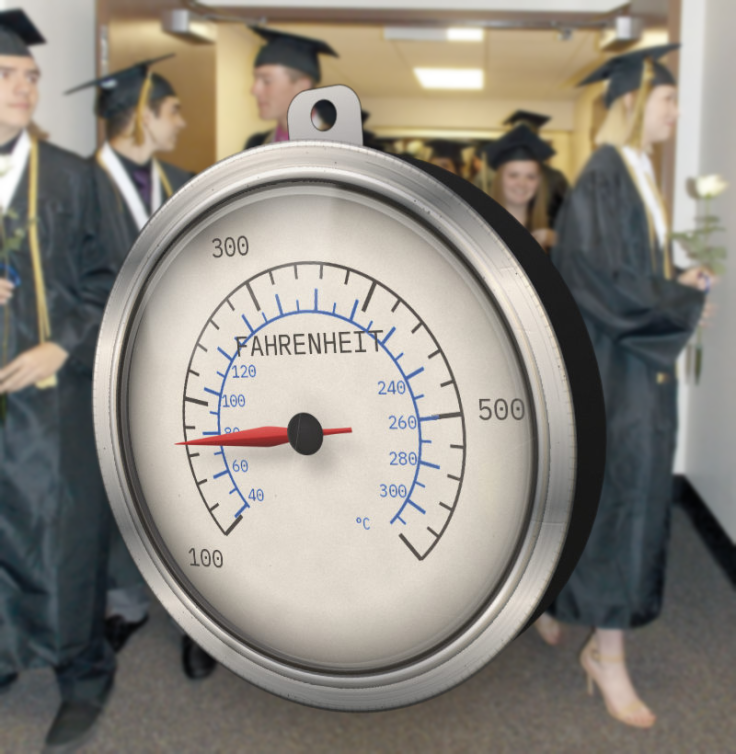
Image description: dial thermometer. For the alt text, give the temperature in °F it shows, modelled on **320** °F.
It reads **170** °F
